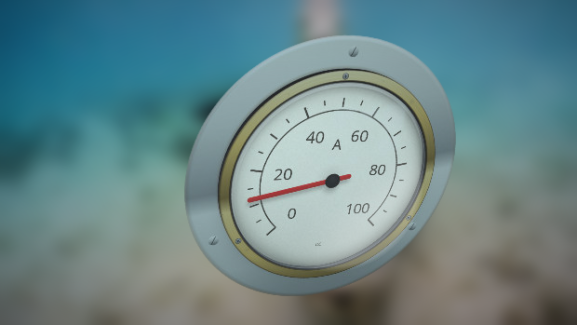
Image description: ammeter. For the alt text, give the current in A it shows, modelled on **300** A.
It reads **12.5** A
